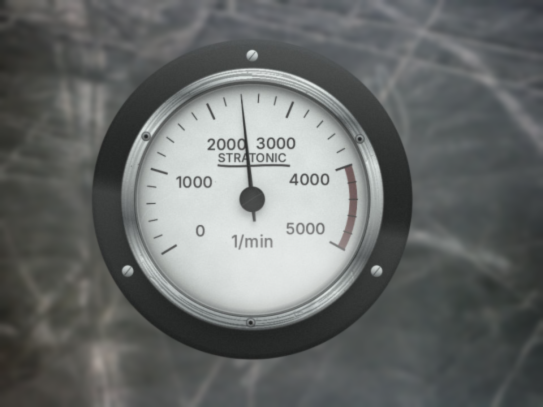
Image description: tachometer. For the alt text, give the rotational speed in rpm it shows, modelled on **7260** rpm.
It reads **2400** rpm
